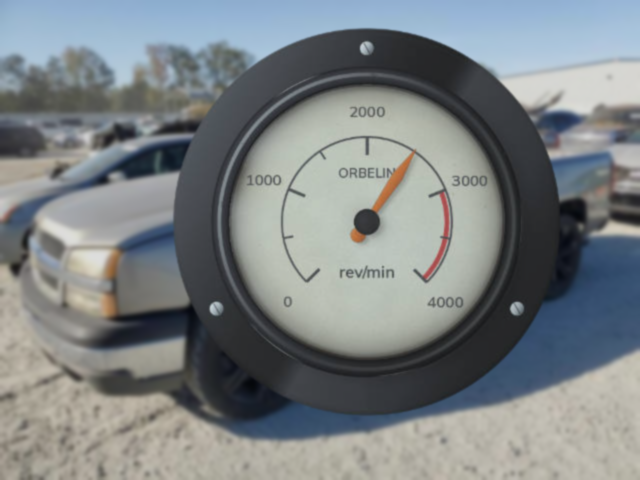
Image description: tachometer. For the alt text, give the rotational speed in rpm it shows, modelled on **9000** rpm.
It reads **2500** rpm
